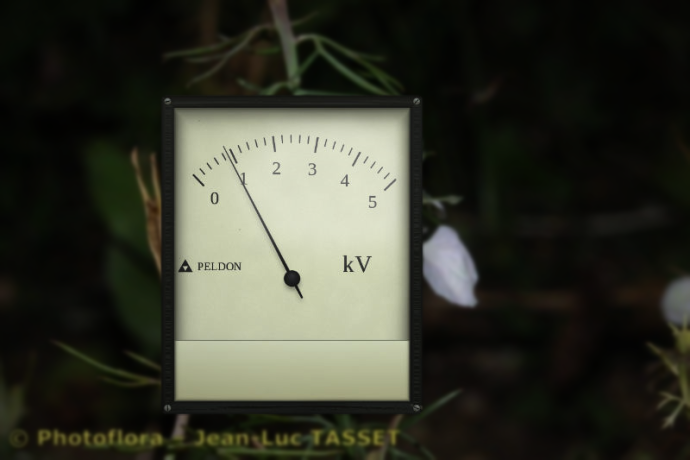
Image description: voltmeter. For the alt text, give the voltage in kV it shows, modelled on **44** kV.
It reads **0.9** kV
